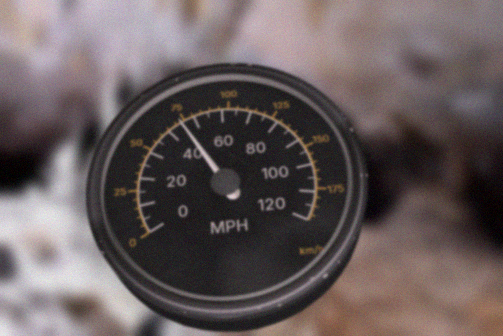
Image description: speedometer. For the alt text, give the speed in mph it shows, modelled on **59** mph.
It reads **45** mph
